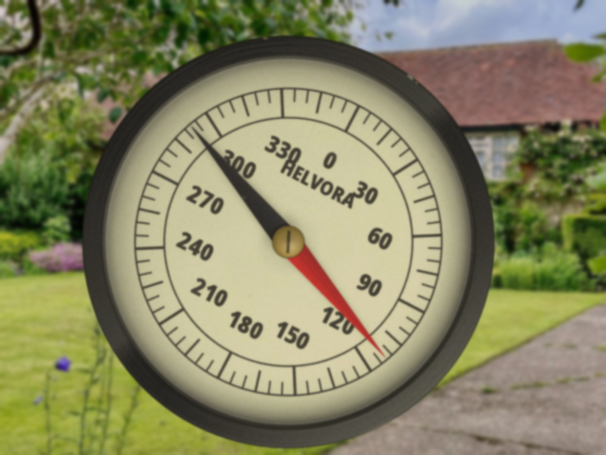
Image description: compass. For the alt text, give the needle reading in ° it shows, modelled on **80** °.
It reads **112.5** °
